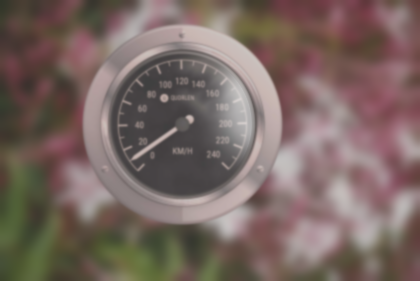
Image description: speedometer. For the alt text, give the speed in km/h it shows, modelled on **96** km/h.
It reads **10** km/h
